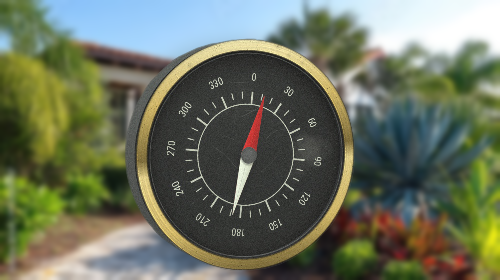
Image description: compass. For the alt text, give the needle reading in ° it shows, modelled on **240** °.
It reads **10** °
